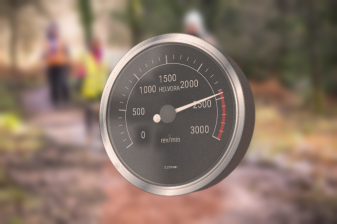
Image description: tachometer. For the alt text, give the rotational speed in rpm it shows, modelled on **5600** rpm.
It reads **2450** rpm
